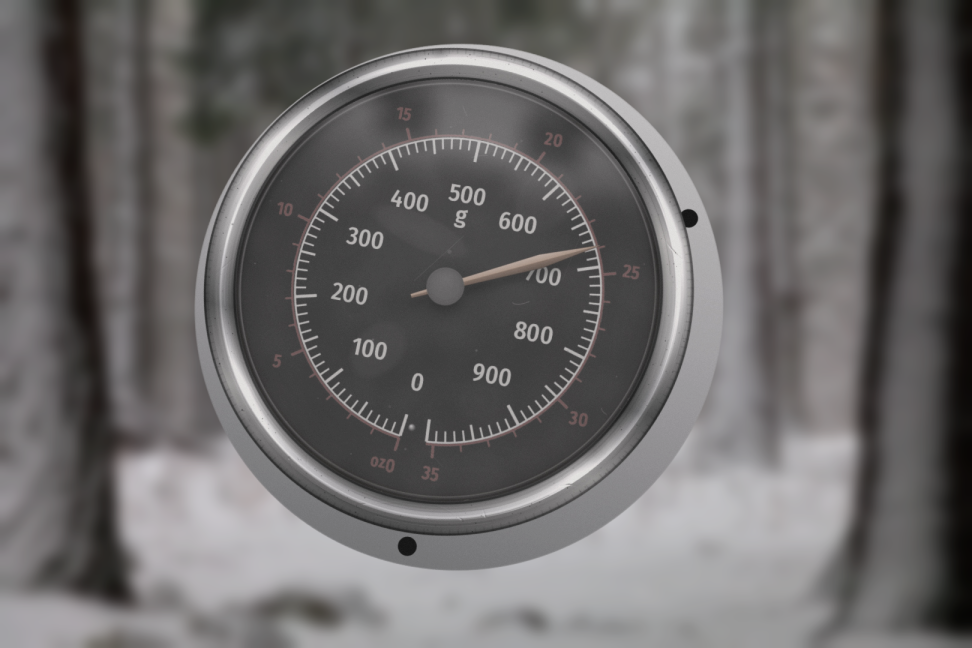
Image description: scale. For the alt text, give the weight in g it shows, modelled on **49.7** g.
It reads **680** g
